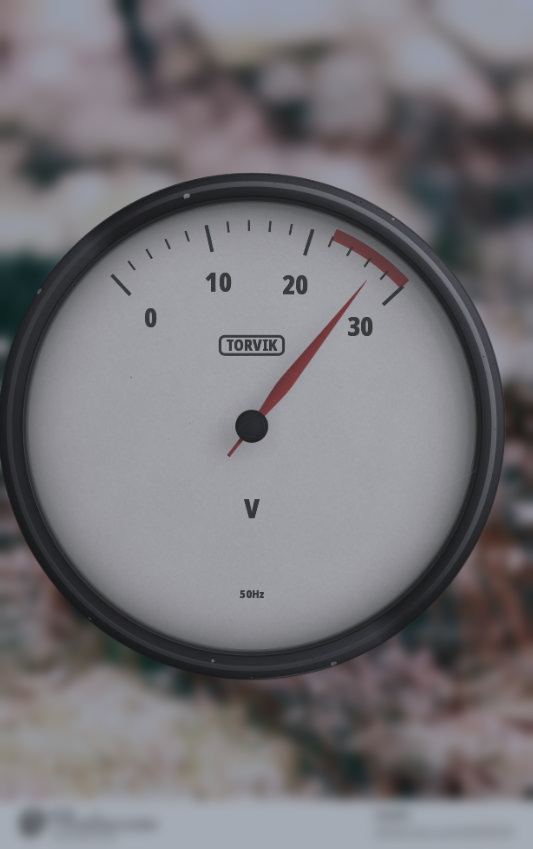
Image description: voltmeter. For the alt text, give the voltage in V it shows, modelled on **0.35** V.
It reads **27** V
